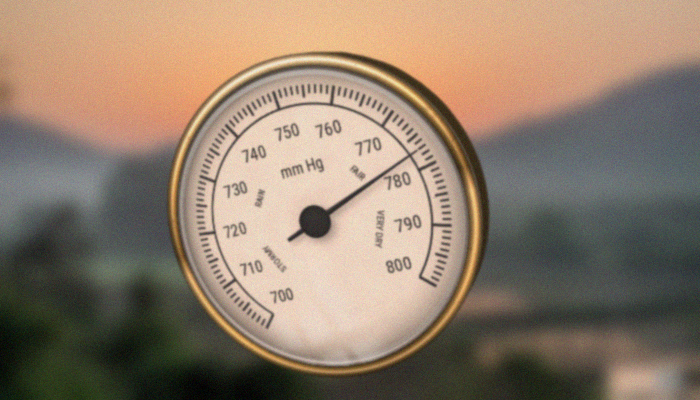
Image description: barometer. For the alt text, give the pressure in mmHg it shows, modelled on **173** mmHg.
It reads **777** mmHg
